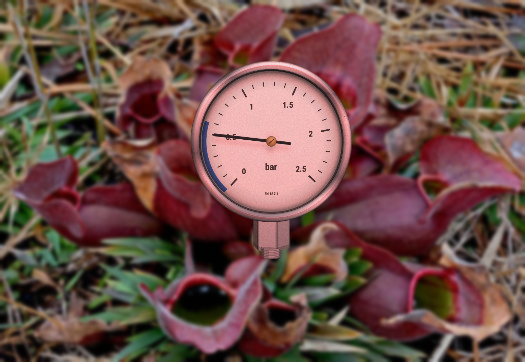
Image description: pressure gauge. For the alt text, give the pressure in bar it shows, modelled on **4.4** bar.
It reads **0.5** bar
